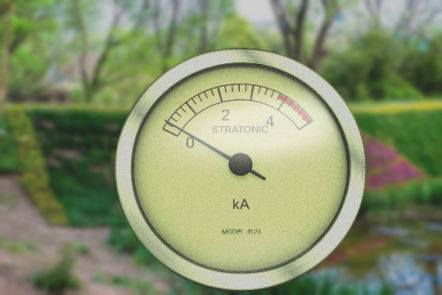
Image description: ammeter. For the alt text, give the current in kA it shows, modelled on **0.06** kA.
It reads **0.2** kA
